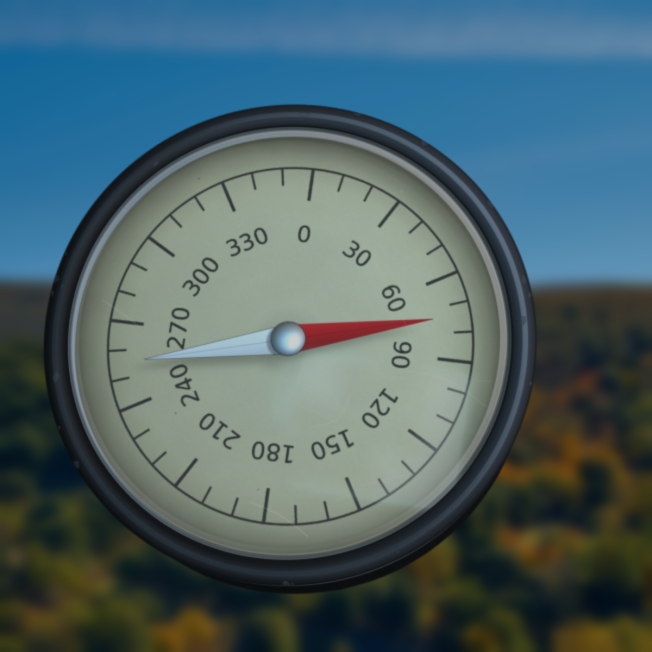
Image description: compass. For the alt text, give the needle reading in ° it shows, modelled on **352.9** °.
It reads **75** °
